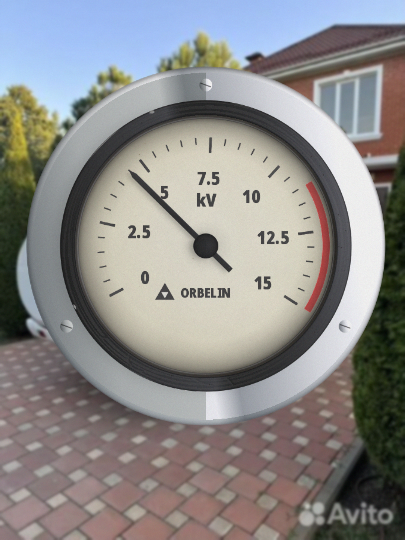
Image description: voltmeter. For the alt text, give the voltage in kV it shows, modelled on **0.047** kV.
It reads **4.5** kV
